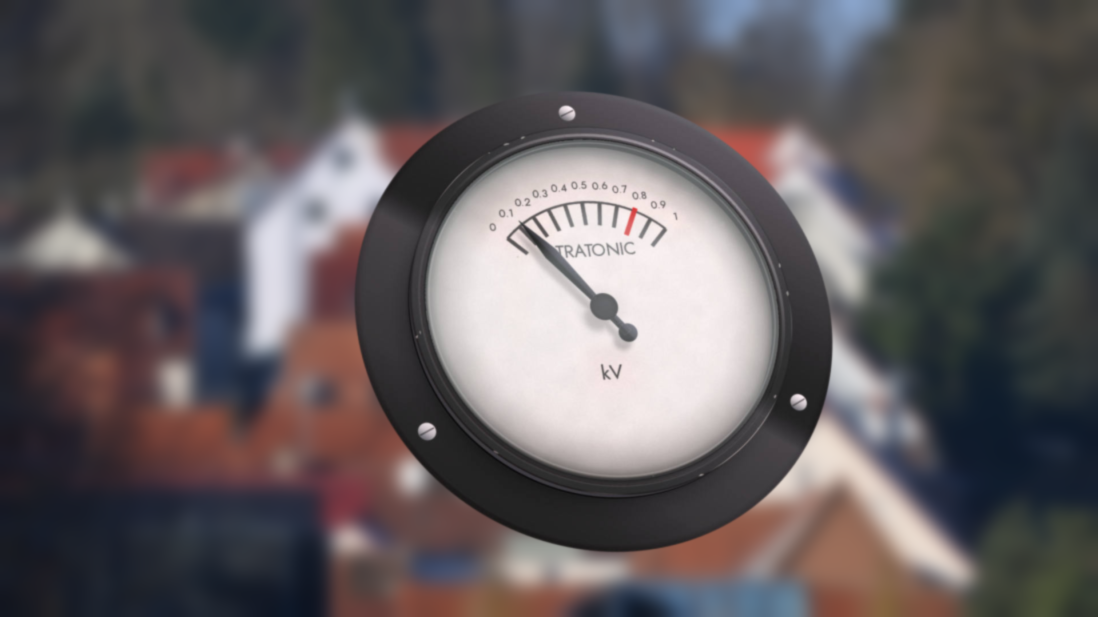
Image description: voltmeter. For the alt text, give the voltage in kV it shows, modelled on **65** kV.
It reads **0.1** kV
